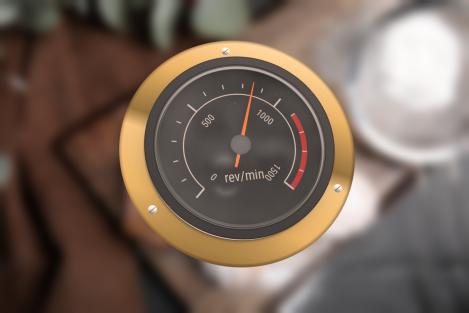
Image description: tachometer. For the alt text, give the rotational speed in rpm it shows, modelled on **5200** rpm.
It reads **850** rpm
